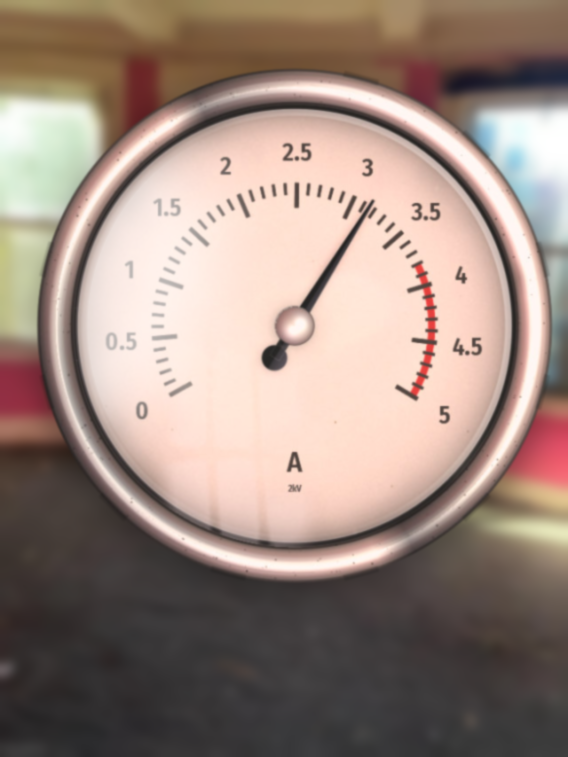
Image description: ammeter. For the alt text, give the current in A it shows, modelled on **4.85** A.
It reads **3.15** A
